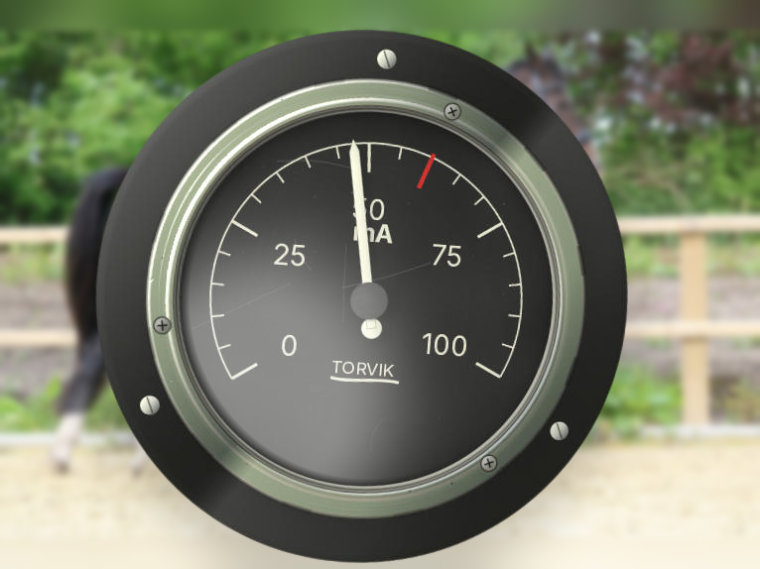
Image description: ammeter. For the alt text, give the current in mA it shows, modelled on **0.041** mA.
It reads **47.5** mA
